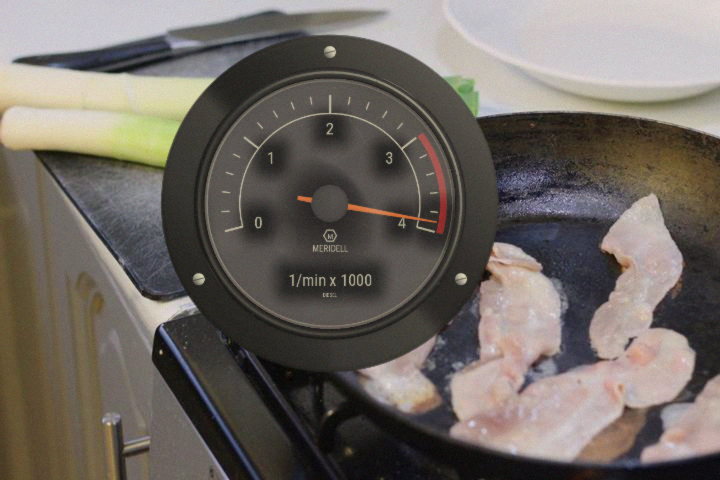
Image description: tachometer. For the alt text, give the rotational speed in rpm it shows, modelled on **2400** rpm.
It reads **3900** rpm
